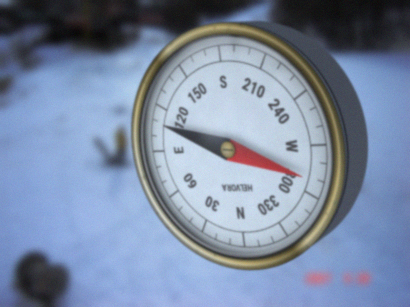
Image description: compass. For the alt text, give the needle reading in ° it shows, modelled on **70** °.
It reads **290** °
